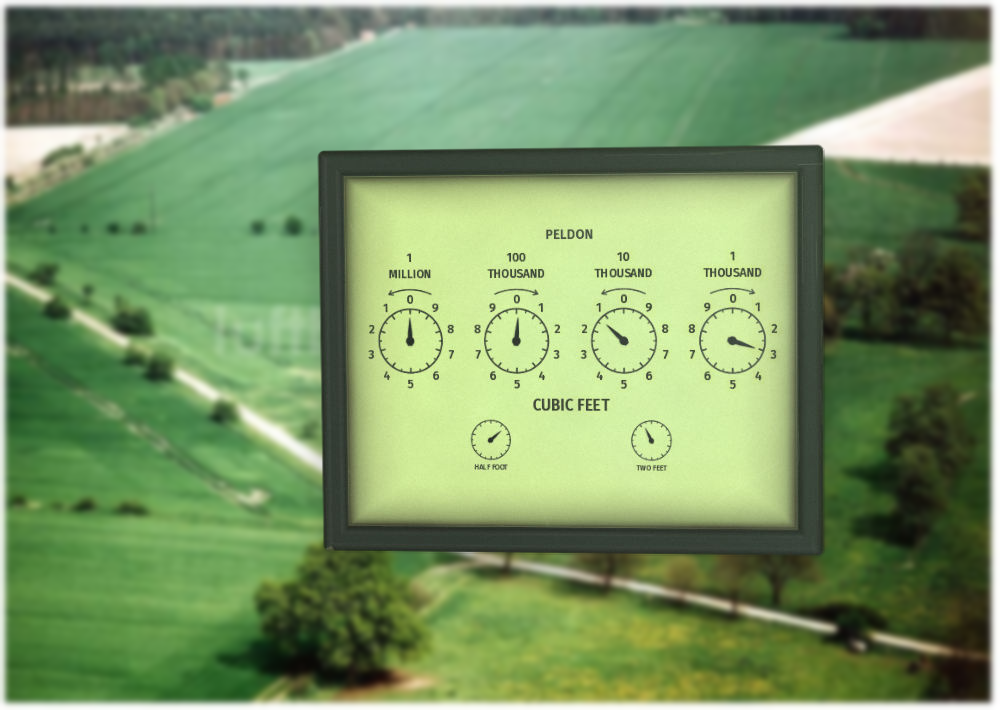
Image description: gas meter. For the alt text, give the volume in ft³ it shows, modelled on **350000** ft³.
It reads **1300** ft³
